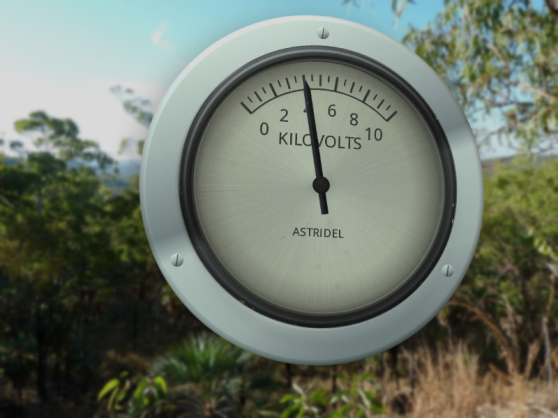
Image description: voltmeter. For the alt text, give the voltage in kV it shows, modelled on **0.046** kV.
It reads **4** kV
